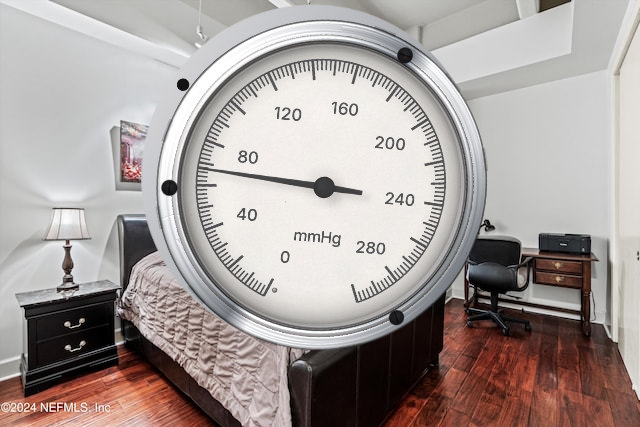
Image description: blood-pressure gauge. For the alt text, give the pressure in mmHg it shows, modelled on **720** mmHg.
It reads **68** mmHg
